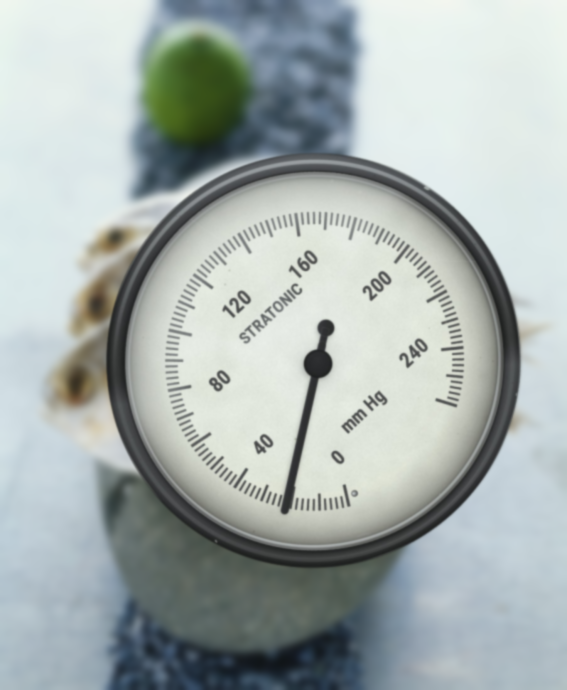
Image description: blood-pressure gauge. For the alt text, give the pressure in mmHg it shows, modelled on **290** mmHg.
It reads **22** mmHg
